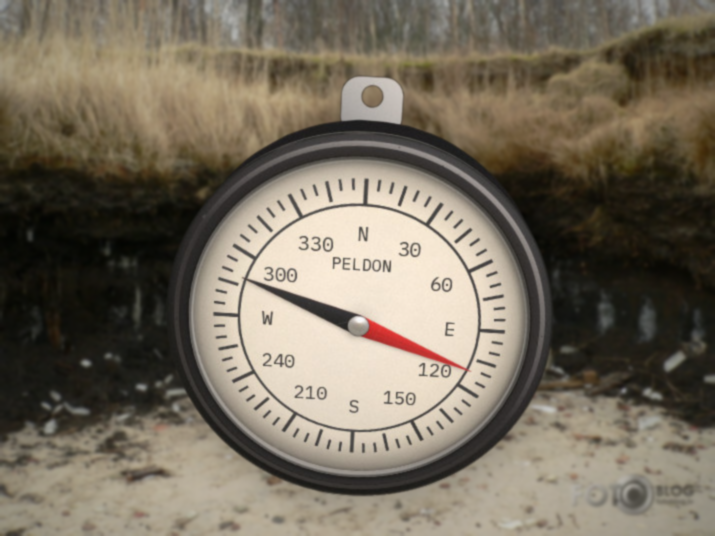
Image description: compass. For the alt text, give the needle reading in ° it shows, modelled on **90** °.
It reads **110** °
